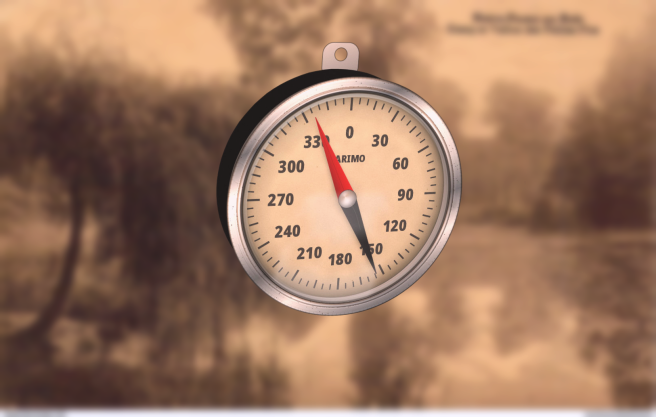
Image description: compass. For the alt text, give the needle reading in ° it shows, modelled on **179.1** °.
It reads **335** °
